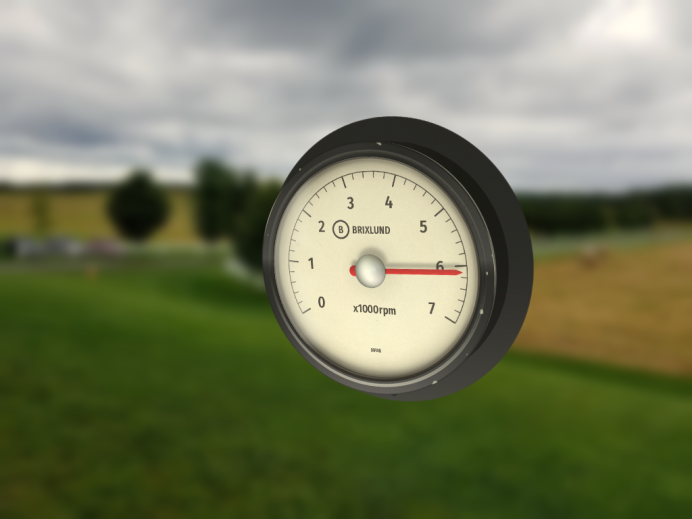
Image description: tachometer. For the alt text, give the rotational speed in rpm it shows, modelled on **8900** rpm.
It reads **6100** rpm
